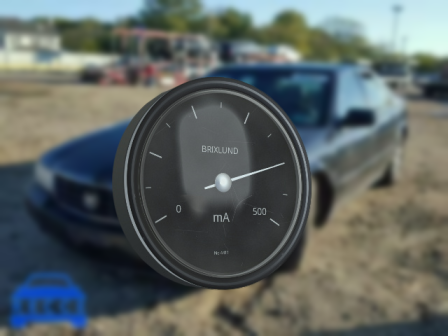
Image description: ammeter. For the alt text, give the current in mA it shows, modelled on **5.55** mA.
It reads **400** mA
